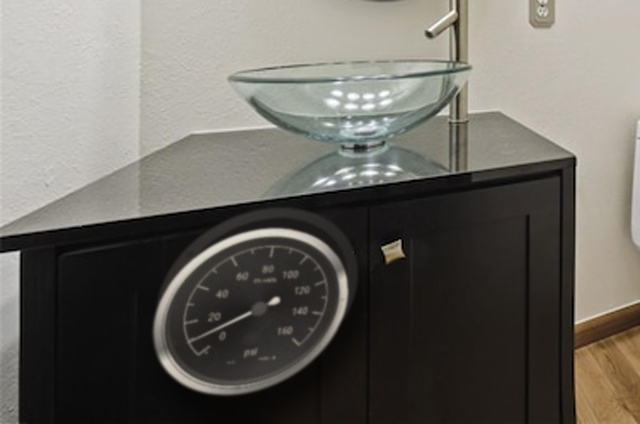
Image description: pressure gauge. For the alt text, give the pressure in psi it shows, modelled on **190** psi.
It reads **10** psi
